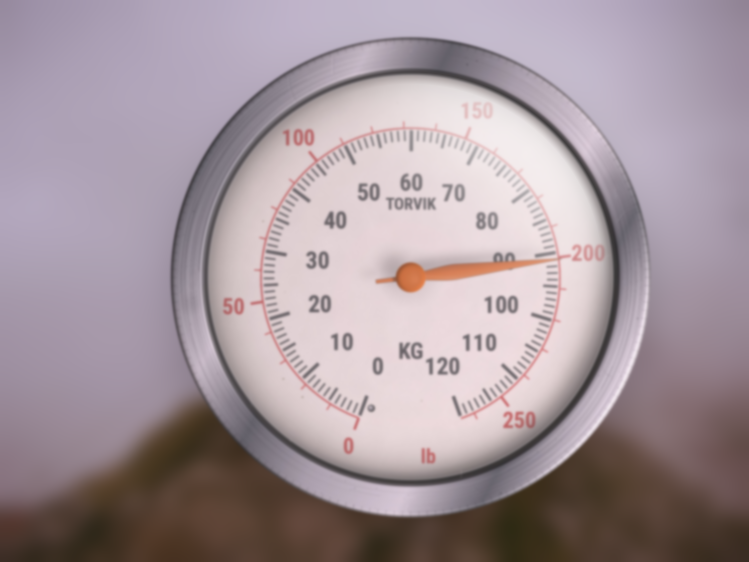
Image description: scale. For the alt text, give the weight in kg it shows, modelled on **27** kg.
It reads **91** kg
